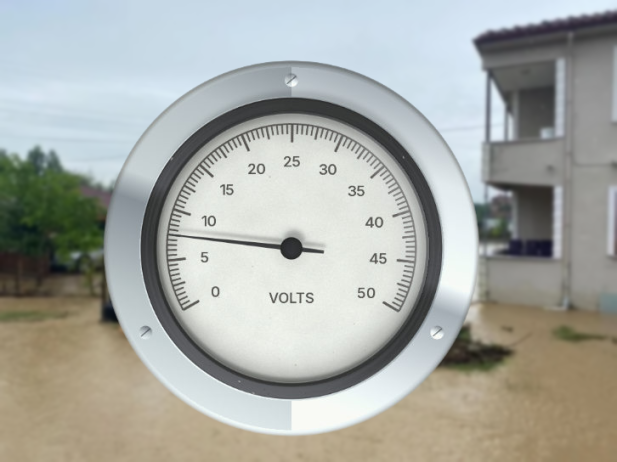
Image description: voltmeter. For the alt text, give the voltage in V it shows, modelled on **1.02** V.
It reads **7.5** V
